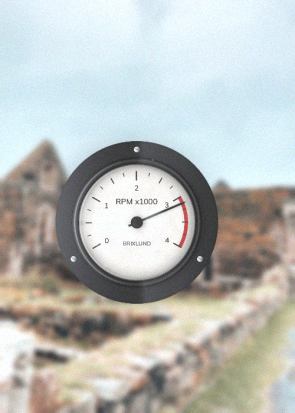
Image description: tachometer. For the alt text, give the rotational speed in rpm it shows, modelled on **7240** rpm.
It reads **3125** rpm
